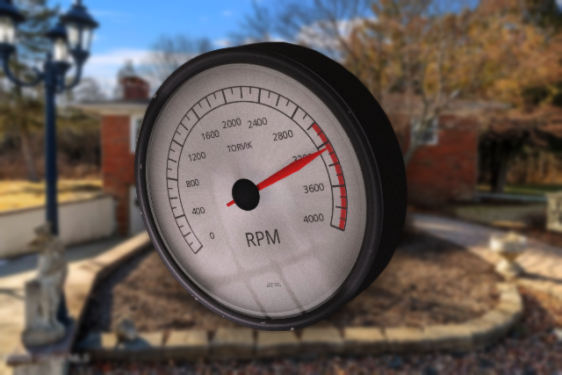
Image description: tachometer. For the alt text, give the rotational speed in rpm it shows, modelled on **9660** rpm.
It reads **3250** rpm
